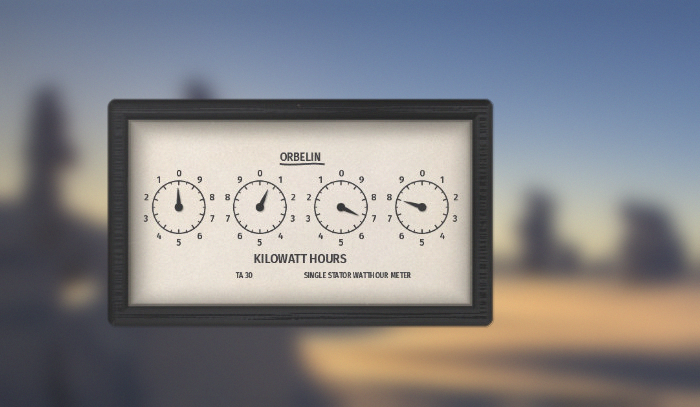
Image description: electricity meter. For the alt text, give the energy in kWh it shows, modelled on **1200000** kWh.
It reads **68** kWh
